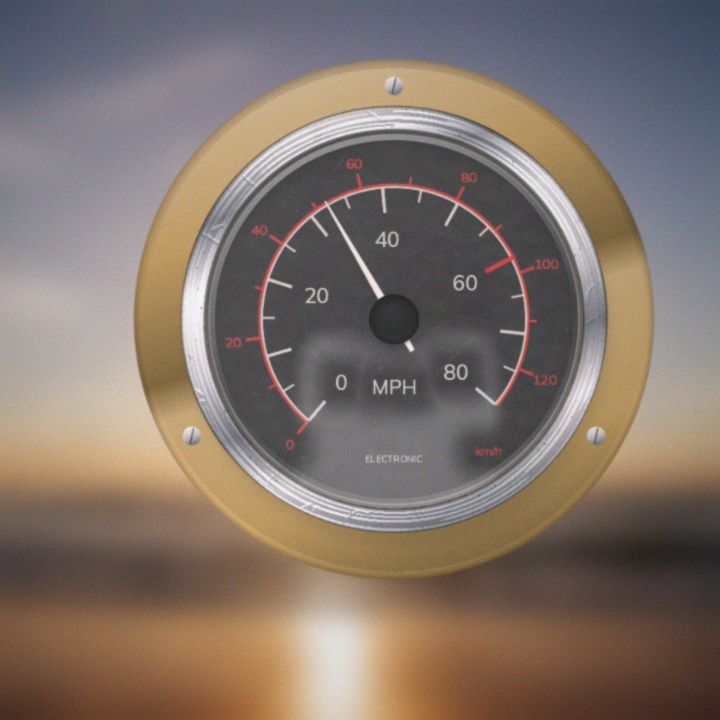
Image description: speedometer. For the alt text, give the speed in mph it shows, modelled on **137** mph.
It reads **32.5** mph
